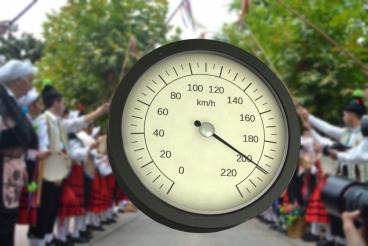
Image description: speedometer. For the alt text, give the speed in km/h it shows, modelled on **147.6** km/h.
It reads **200** km/h
